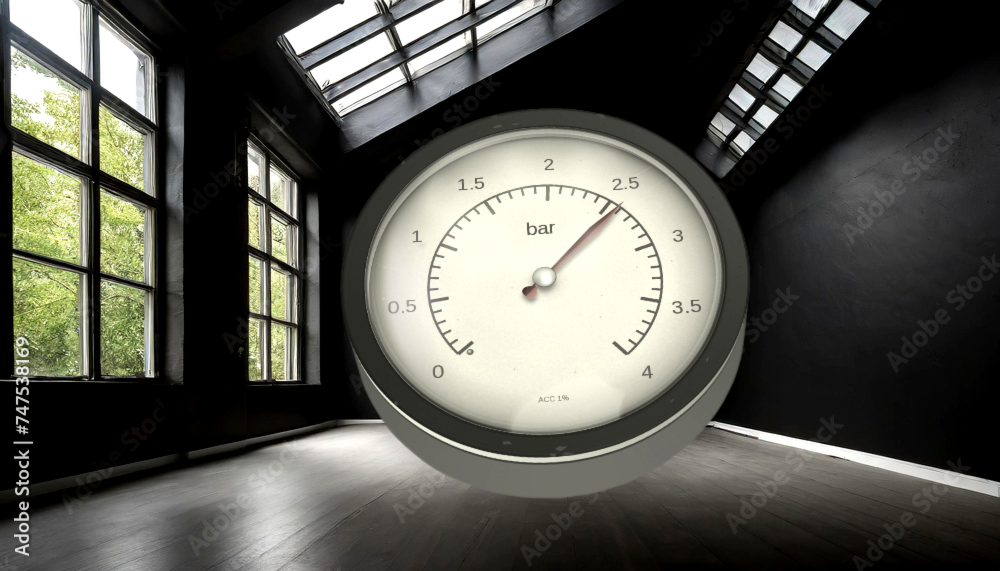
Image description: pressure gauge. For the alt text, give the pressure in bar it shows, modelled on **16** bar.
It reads **2.6** bar
